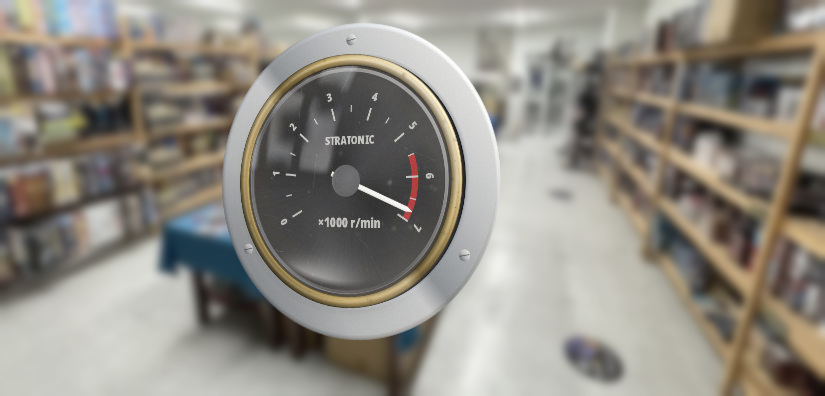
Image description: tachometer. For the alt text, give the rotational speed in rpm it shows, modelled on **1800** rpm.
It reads **6750** rpm
